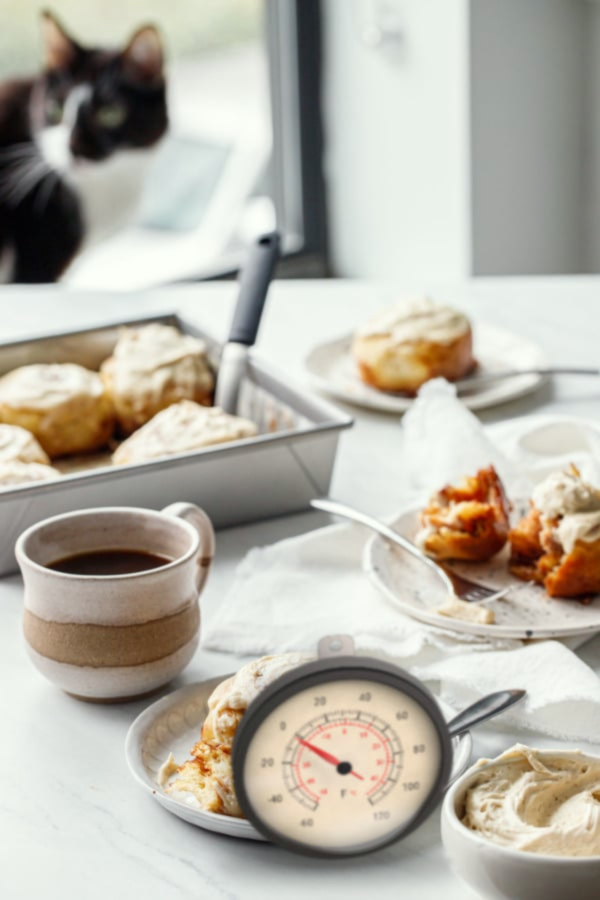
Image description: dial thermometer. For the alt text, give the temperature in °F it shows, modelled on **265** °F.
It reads **0** °F
